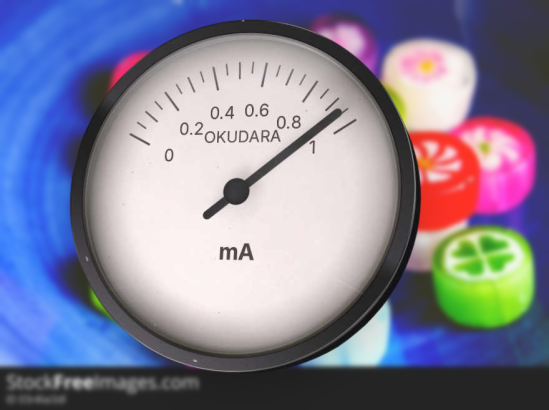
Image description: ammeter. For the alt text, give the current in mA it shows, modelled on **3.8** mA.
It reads **0.95** mA
